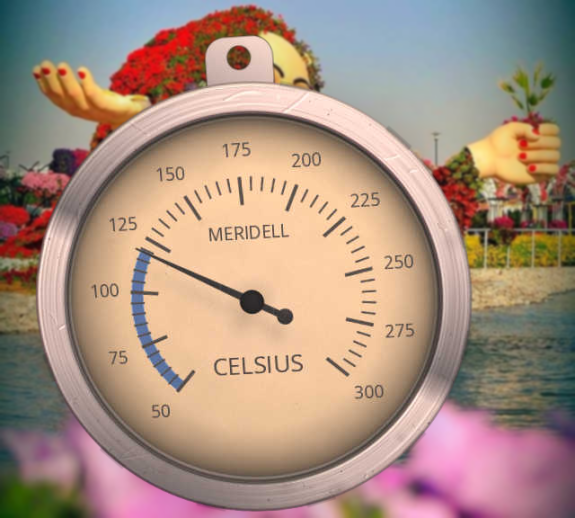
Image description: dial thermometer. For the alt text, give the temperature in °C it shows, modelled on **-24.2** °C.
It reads **120** °C
